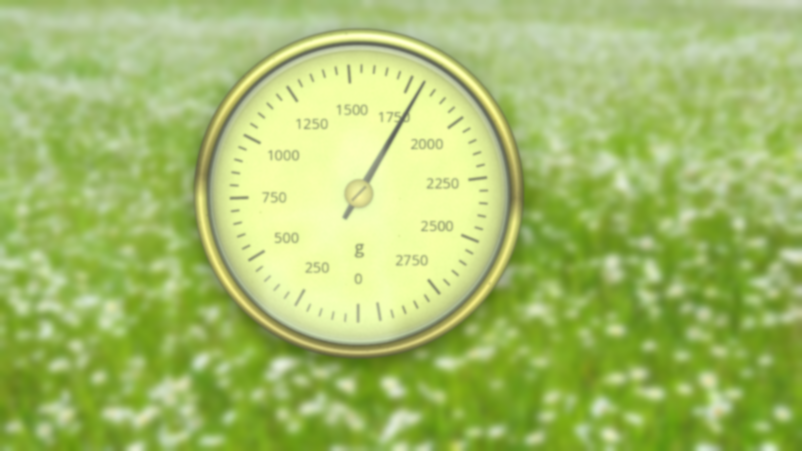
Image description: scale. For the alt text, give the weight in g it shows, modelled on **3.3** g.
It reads **1800** g
